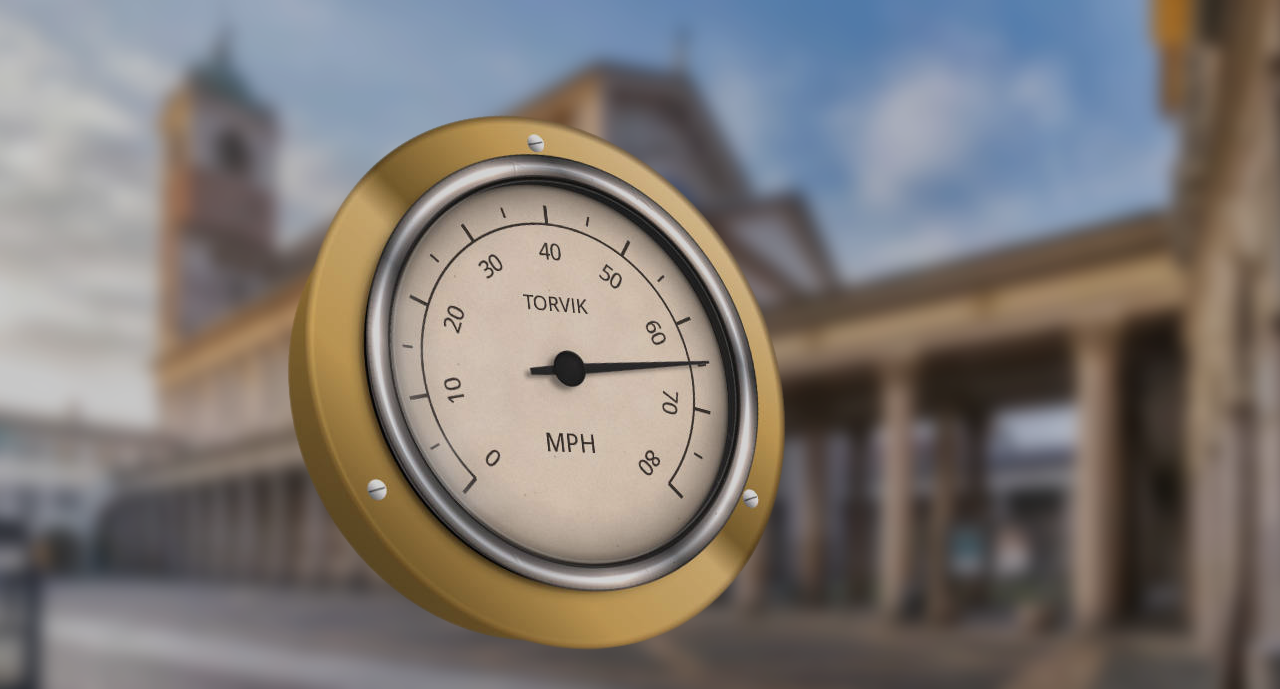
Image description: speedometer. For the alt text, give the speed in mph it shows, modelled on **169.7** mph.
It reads **65** mph
